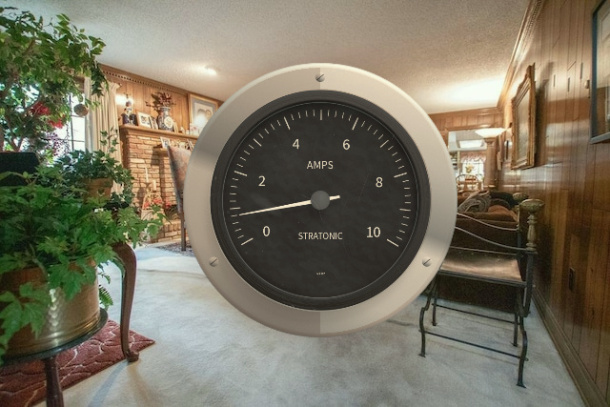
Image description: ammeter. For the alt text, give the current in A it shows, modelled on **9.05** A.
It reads **0.8** A
